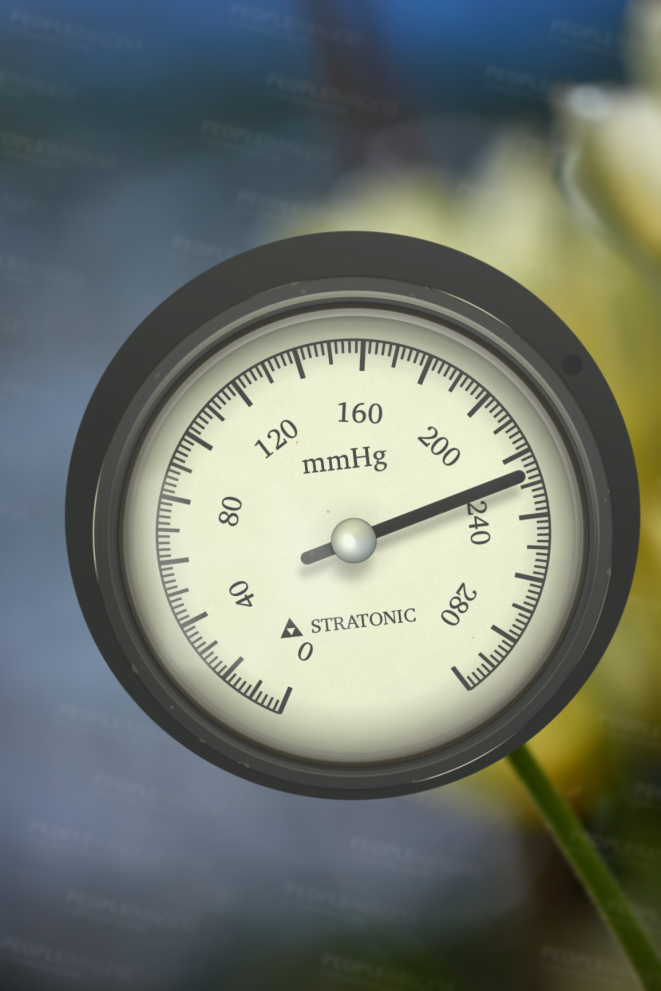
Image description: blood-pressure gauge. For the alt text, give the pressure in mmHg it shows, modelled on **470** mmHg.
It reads **226** mmHg
